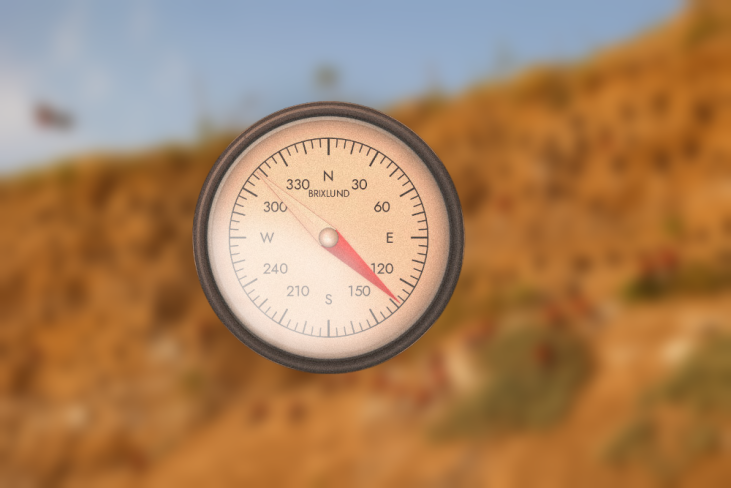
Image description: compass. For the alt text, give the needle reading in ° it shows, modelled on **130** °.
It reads **132.5** °
